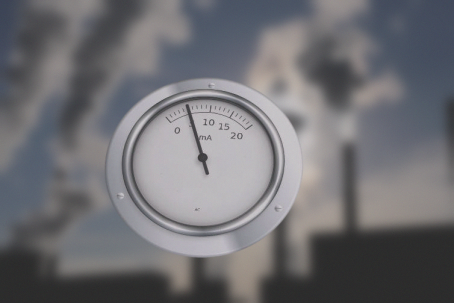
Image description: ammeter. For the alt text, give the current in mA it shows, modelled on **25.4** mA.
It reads **5** mA
